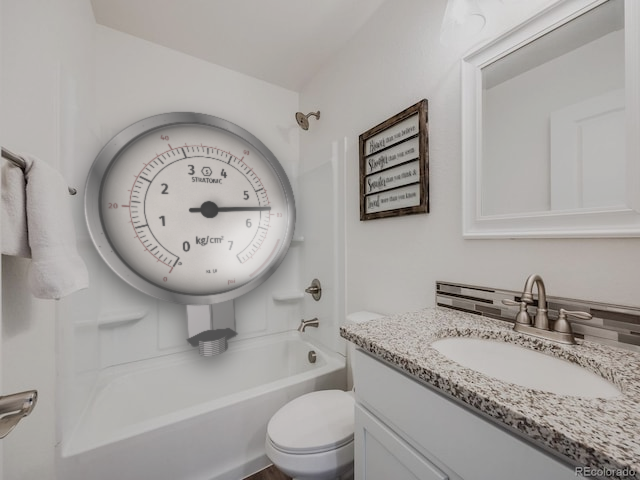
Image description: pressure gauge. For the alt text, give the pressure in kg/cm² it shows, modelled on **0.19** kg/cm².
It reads **5.5** kg/cm²
